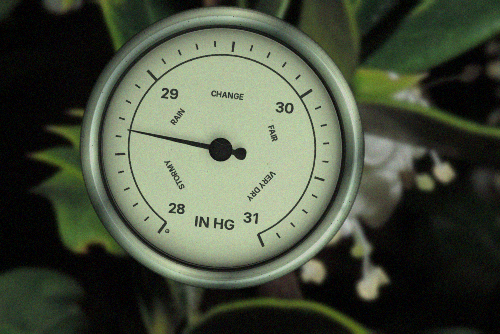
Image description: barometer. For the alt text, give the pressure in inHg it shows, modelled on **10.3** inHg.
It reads **28.65** inHg
